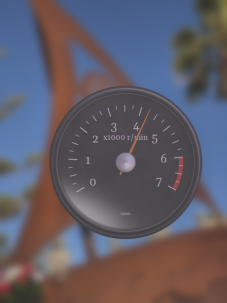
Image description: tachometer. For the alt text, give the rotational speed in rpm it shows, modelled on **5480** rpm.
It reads **4250** rpm
